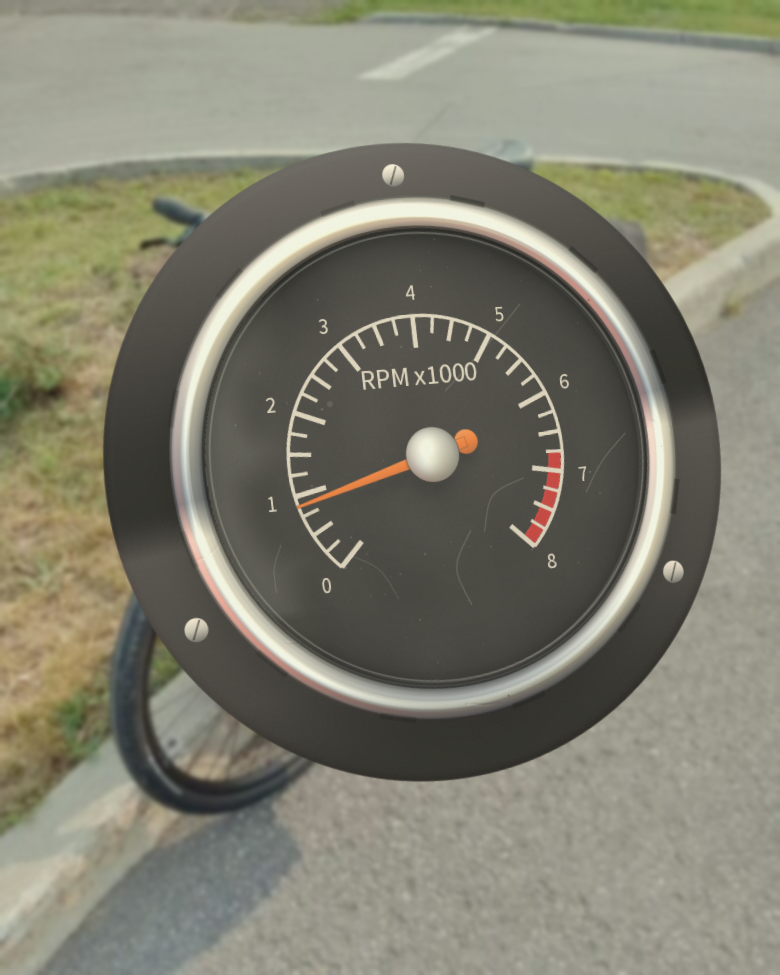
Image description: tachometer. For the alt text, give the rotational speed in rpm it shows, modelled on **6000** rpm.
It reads **875** rpm
